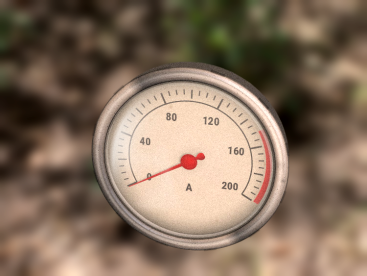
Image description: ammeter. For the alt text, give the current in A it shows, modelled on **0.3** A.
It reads **0** A
